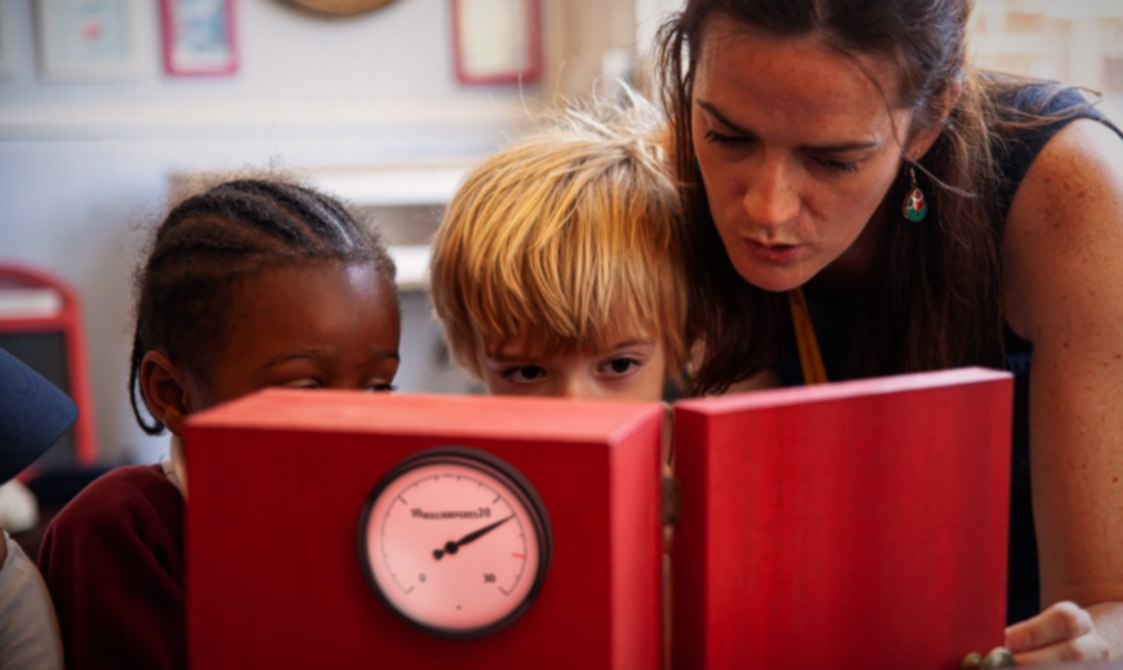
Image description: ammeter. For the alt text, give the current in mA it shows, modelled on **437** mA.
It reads **22** mA
